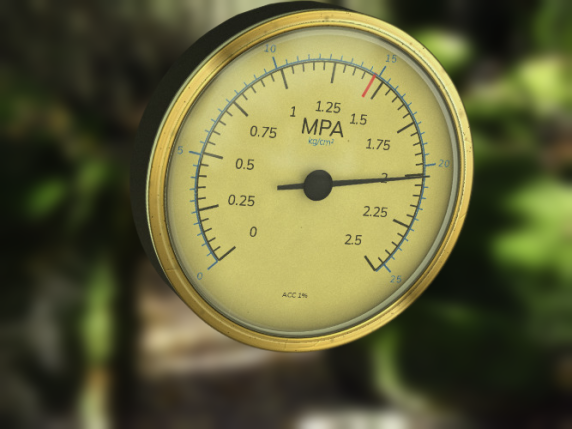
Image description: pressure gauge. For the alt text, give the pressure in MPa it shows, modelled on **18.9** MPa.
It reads **2** MPa
